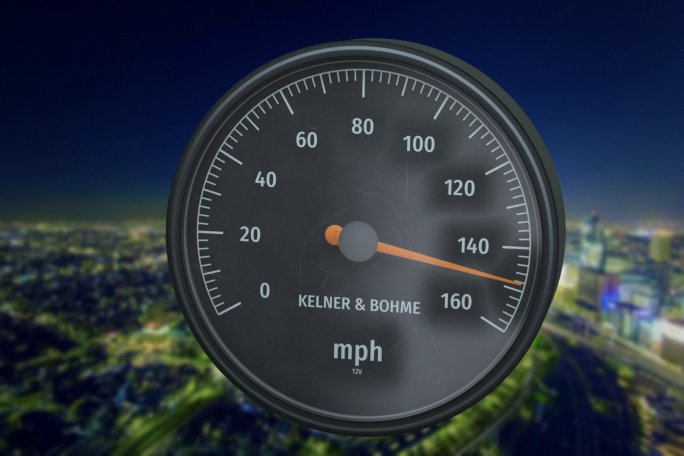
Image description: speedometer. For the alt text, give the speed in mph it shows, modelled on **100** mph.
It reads **148** mph
